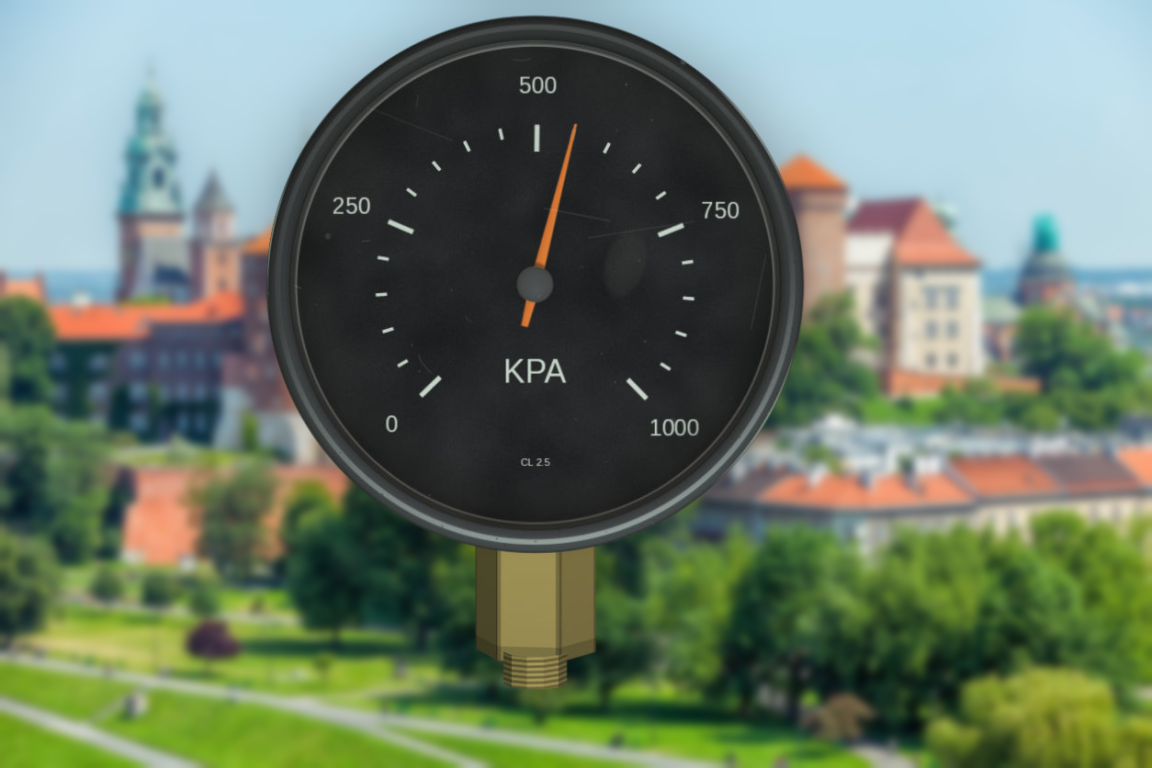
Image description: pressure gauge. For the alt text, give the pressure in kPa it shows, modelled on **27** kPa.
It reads **550** kPa
